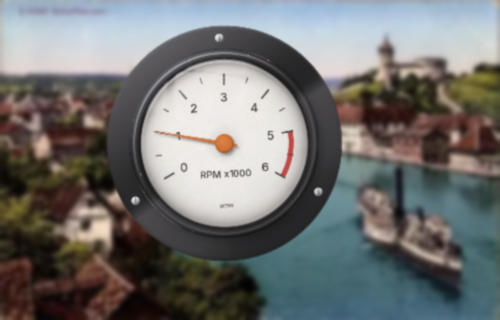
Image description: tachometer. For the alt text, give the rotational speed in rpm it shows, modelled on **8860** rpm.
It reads **1000** rpm
